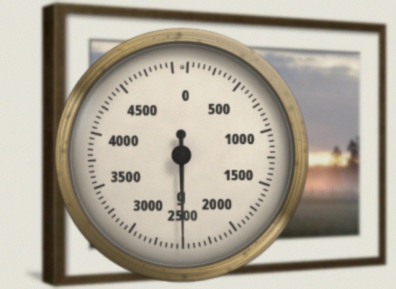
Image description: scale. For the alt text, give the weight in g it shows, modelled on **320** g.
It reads **2500** g
